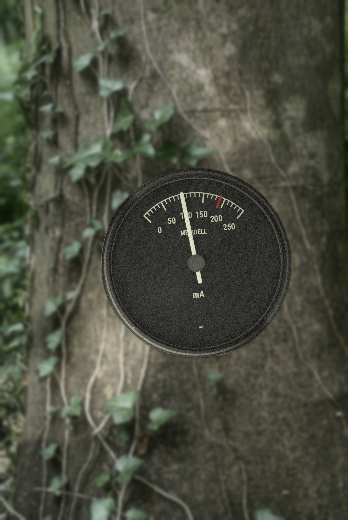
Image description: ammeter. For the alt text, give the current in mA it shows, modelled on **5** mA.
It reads **100** mA
